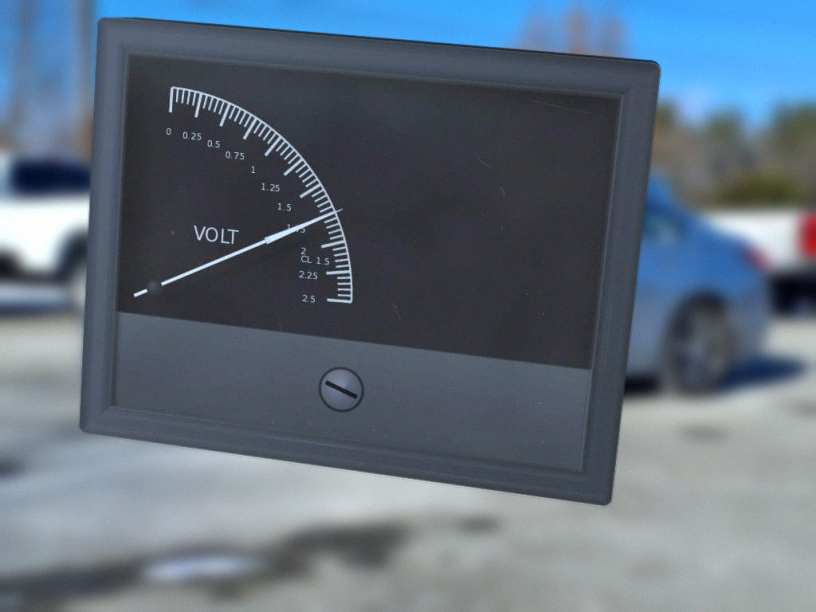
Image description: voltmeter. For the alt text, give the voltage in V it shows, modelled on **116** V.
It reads **1.75** V
